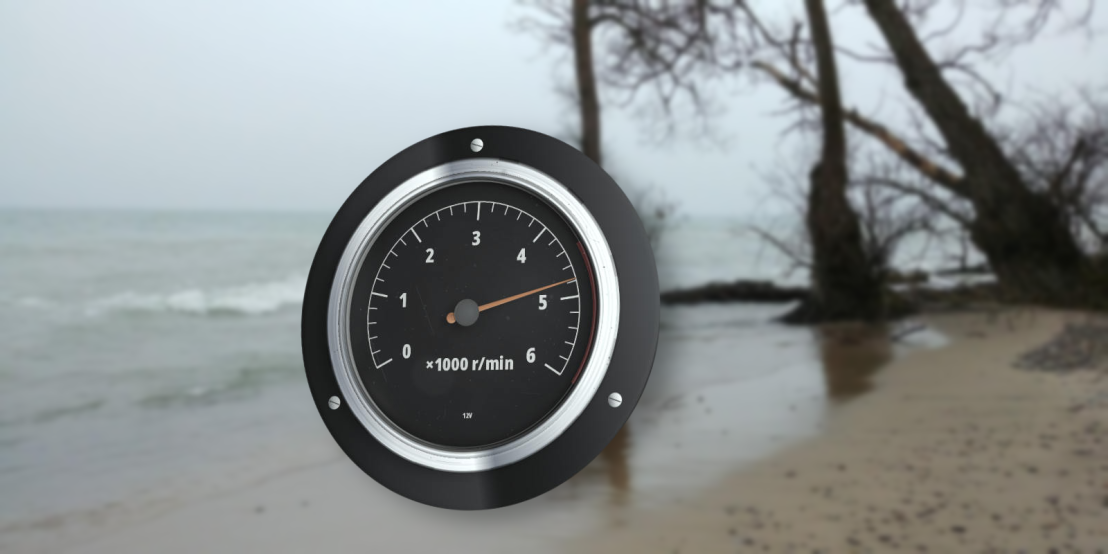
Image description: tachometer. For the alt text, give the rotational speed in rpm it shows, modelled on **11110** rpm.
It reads **4800** rpm
